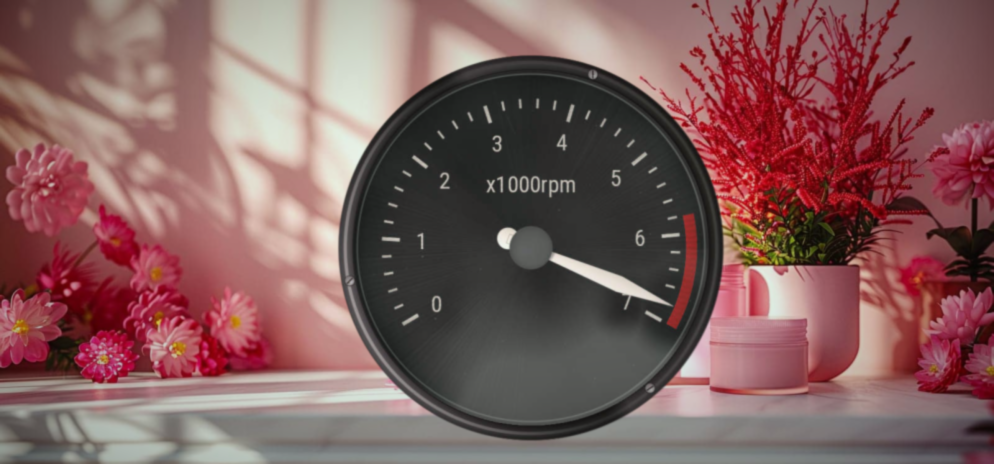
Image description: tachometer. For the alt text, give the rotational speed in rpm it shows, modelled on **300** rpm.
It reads **6800** rpm
